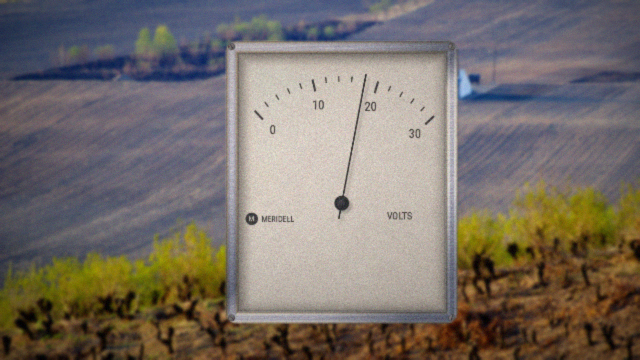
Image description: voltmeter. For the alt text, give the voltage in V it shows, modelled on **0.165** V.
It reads **18** V
